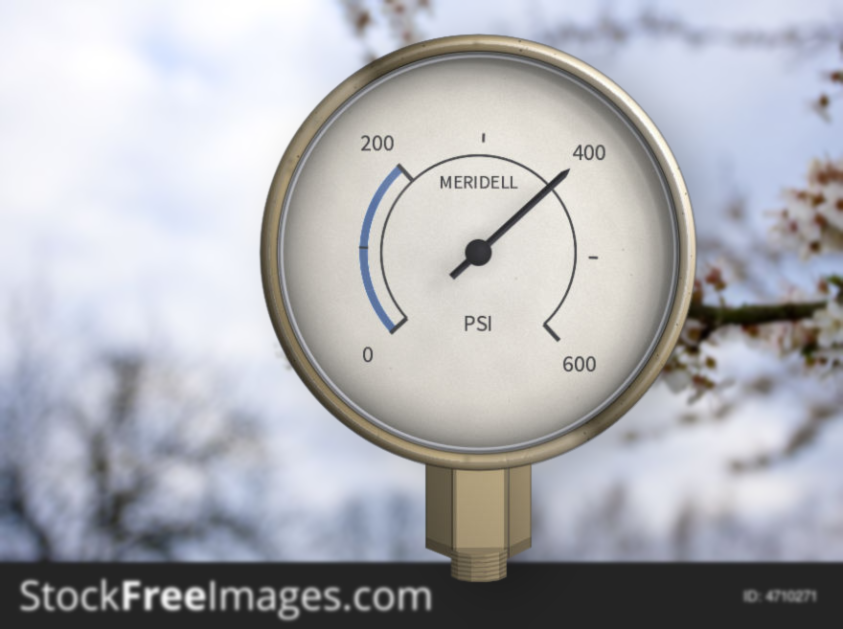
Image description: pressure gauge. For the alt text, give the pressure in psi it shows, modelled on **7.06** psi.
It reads **400** psi
